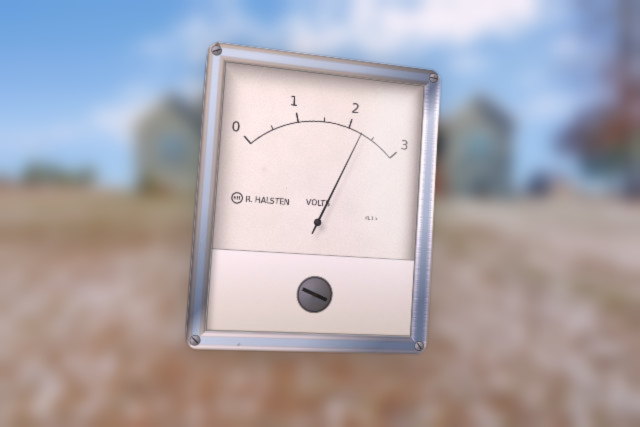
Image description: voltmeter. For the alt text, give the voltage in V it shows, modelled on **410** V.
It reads **2.25** V
